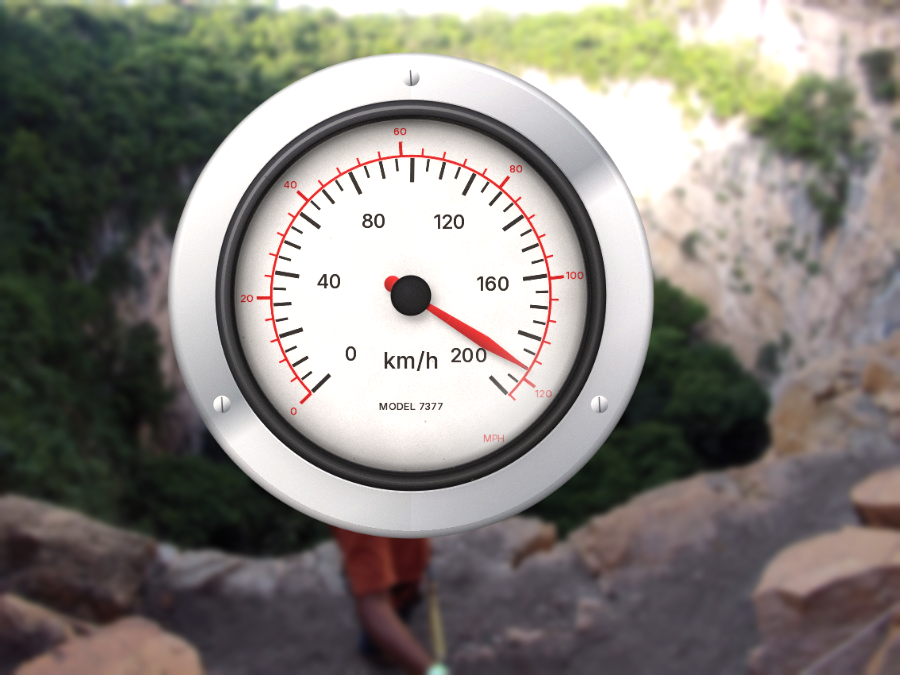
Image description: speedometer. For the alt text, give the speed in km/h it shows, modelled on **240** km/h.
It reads **190** km/h
